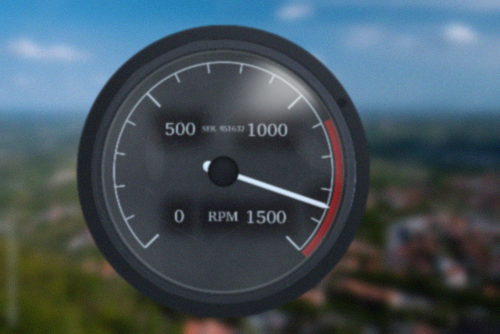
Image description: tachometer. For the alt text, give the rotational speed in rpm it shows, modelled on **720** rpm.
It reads **1350** rpm
